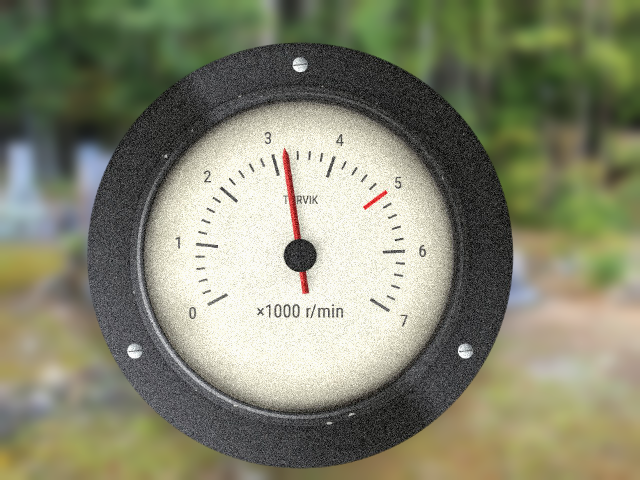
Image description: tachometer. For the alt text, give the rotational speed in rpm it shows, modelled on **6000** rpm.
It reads **3200** rpm
